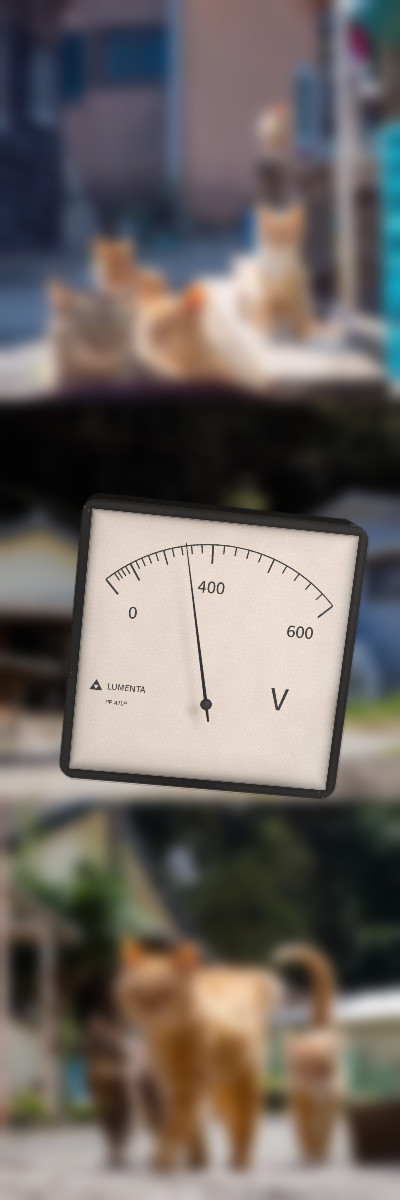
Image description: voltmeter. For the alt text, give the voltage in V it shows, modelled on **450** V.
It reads **350** V
